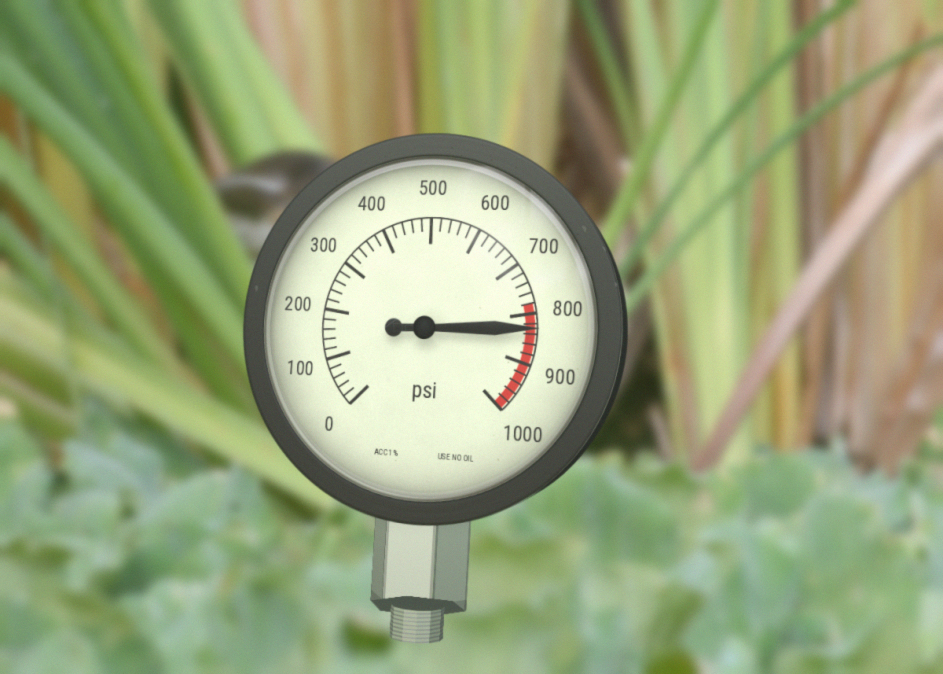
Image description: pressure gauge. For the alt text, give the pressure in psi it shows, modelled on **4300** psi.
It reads **830** psi
